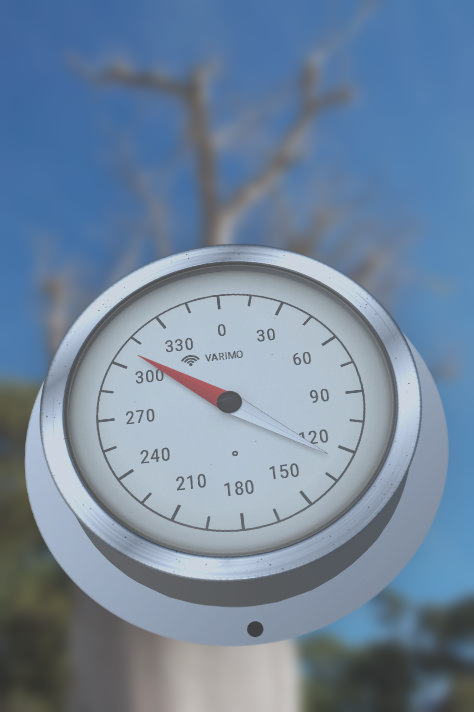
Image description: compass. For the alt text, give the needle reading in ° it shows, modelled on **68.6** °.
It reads **307.5** °
